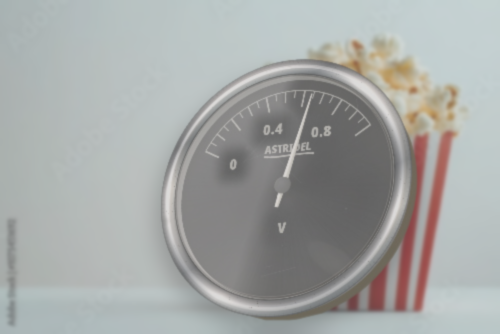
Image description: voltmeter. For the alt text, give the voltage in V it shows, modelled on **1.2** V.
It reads **0.65** V
